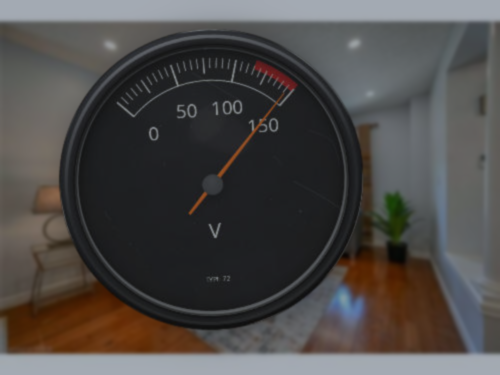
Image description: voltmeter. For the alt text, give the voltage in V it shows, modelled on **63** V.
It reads **145** V
